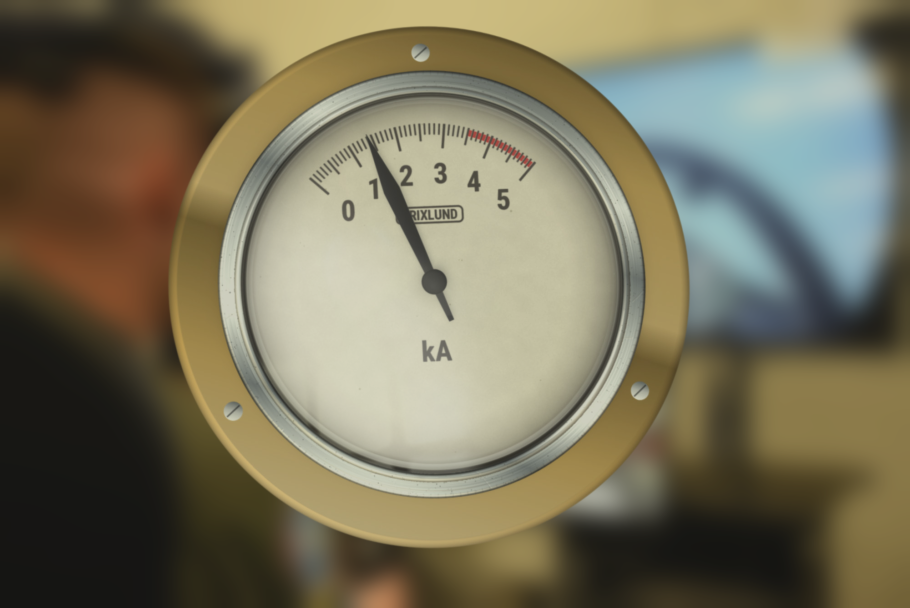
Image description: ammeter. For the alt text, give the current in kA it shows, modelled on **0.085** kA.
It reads **1.4** kA
